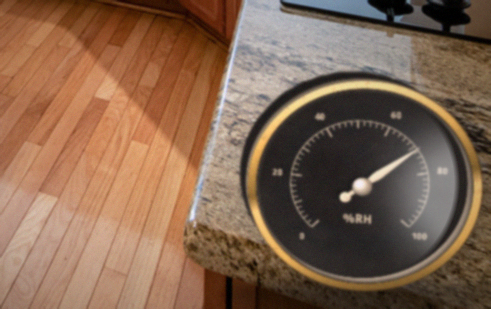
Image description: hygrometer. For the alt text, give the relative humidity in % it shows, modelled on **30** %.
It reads **70** %
